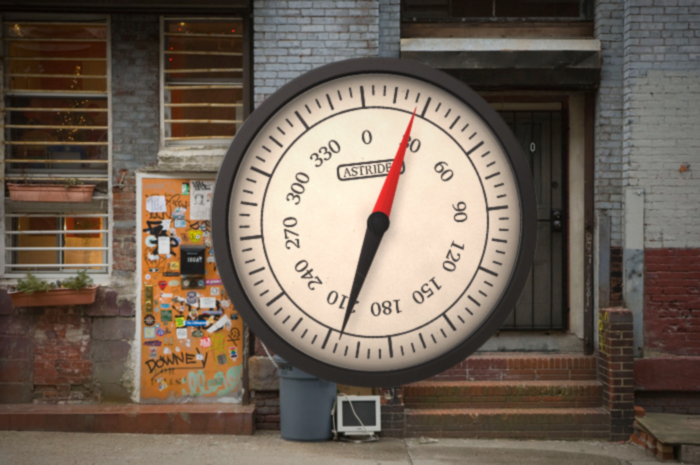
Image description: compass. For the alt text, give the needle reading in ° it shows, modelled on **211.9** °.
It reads **25** °
